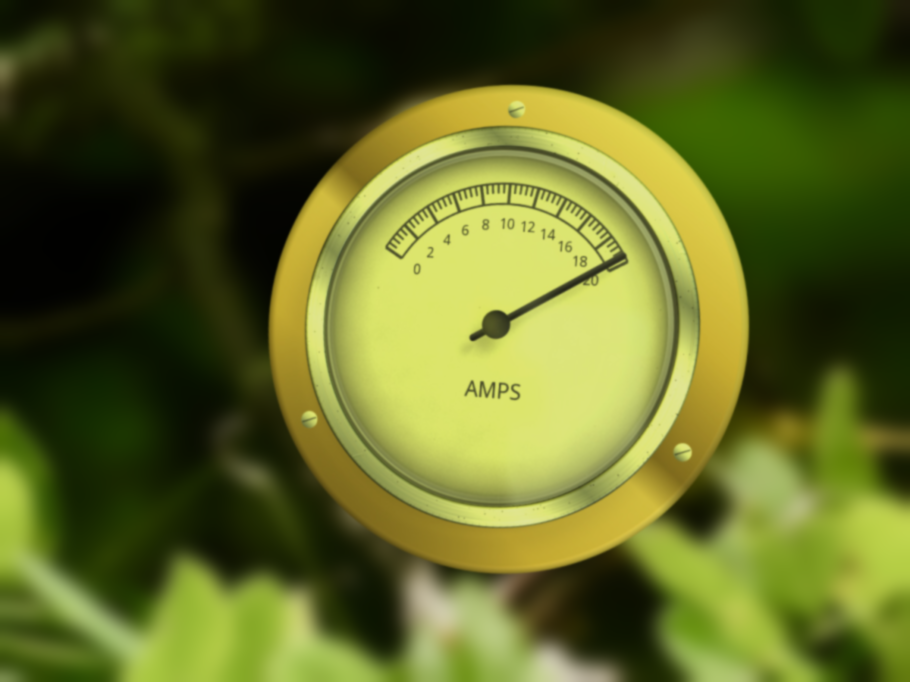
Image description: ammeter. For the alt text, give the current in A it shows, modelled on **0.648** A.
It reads **19.6** A
